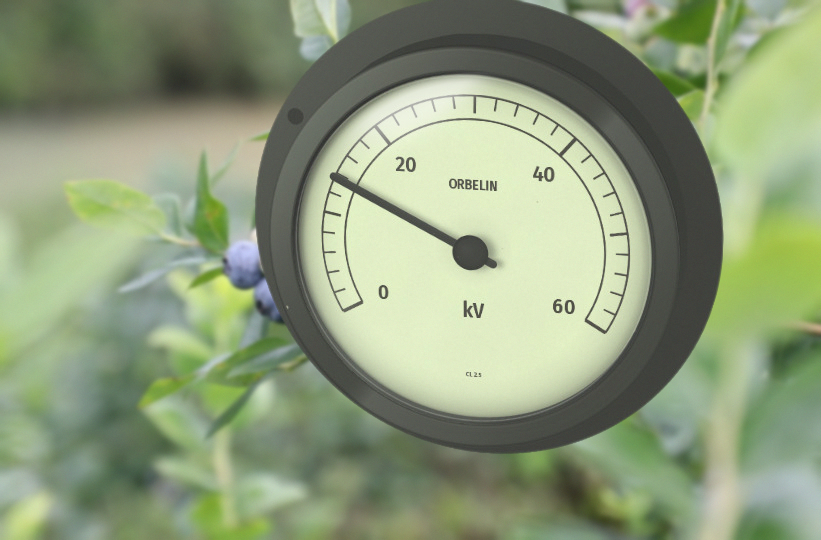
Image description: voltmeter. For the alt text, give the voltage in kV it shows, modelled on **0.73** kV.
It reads **14** kV
